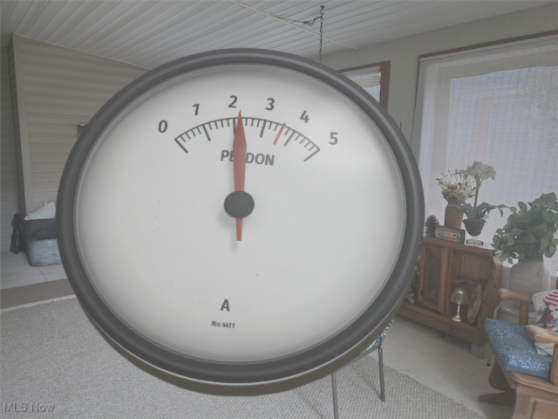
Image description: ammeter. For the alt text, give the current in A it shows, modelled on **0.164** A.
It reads **2.2** A
